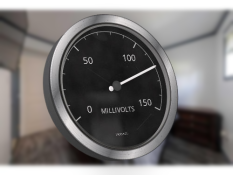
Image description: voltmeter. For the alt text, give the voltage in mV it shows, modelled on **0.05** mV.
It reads **120** mV
